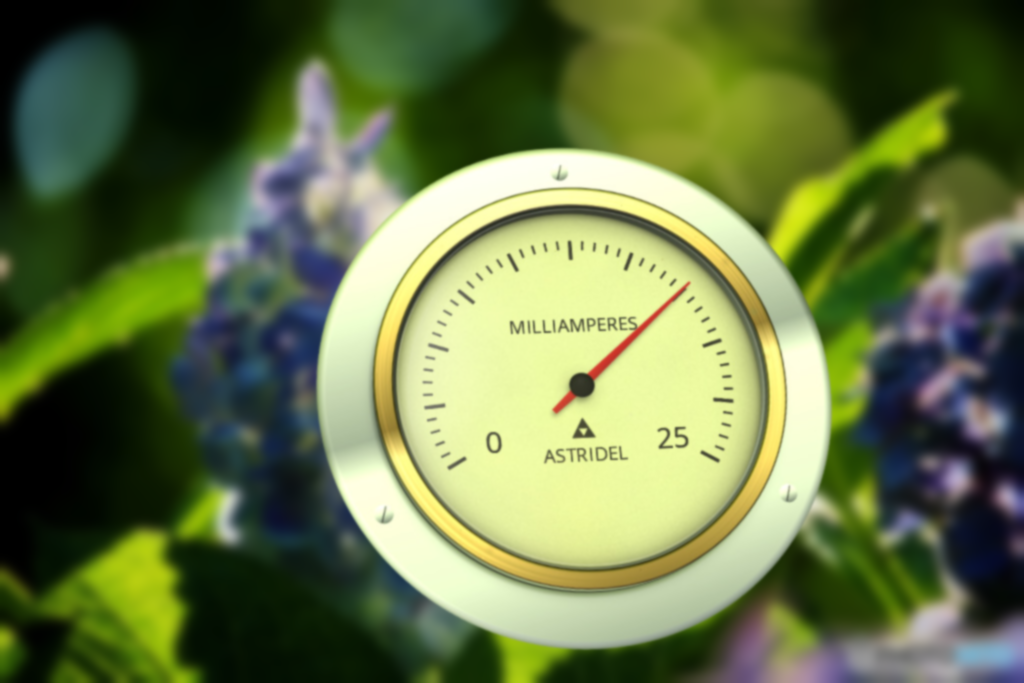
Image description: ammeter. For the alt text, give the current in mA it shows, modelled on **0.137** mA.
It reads **17.5** mA
